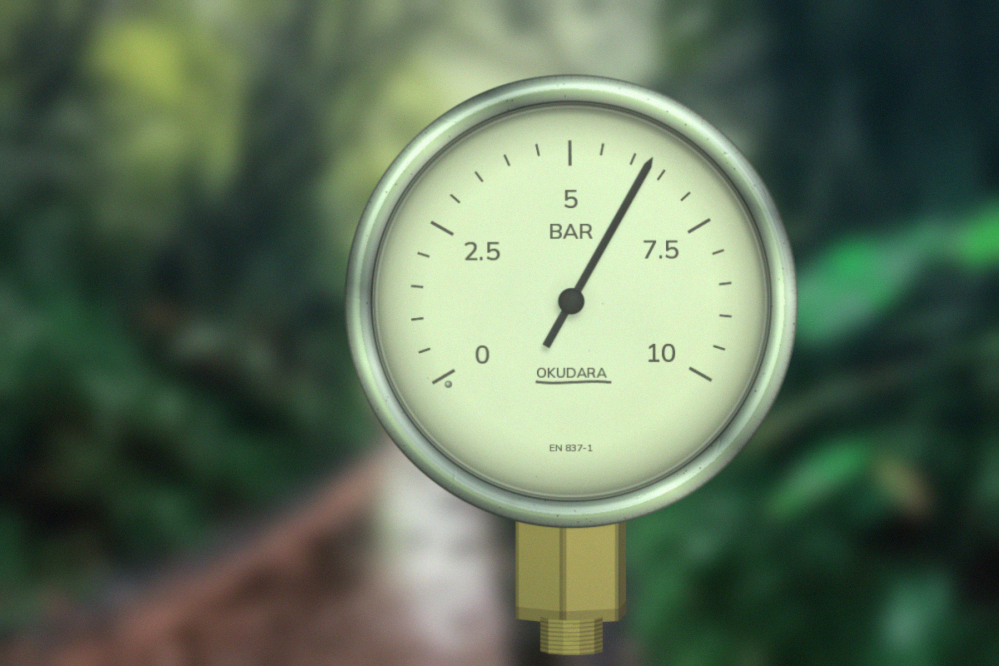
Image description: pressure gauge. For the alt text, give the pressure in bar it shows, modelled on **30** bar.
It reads **6.25** bar
